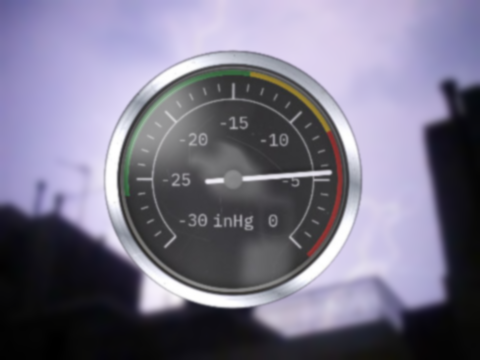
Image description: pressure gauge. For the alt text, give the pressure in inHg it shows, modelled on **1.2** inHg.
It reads **-5.5** inHg
